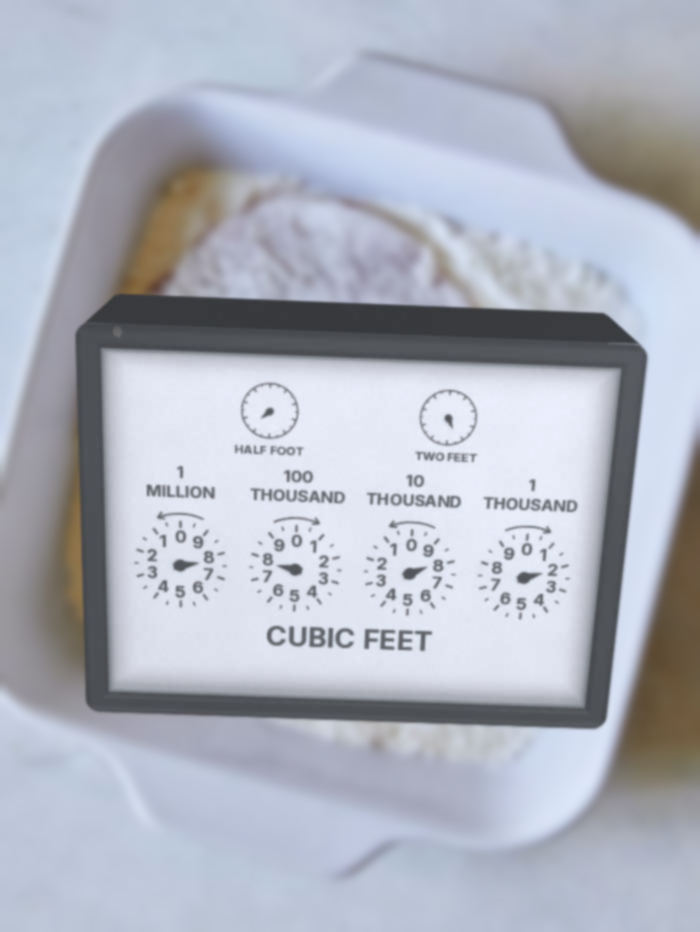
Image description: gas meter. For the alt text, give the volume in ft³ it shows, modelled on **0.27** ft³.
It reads **778200** ft³
